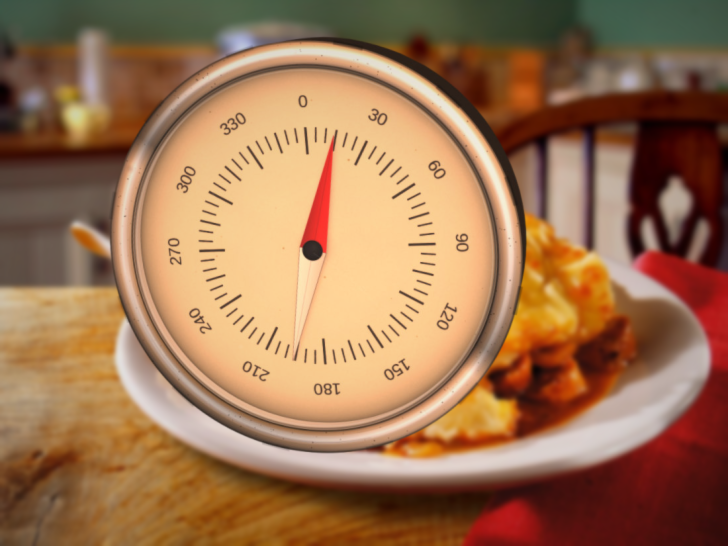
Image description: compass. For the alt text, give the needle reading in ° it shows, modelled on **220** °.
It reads **15** °
